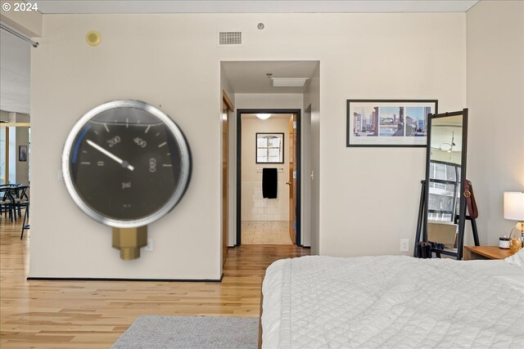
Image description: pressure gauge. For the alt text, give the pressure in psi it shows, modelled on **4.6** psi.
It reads **100** psi
